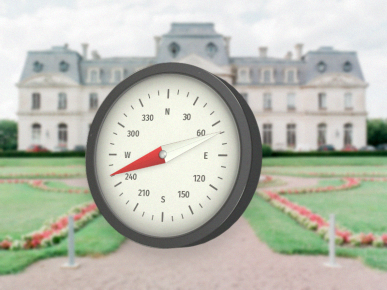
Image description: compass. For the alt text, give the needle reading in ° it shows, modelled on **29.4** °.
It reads **250** °
